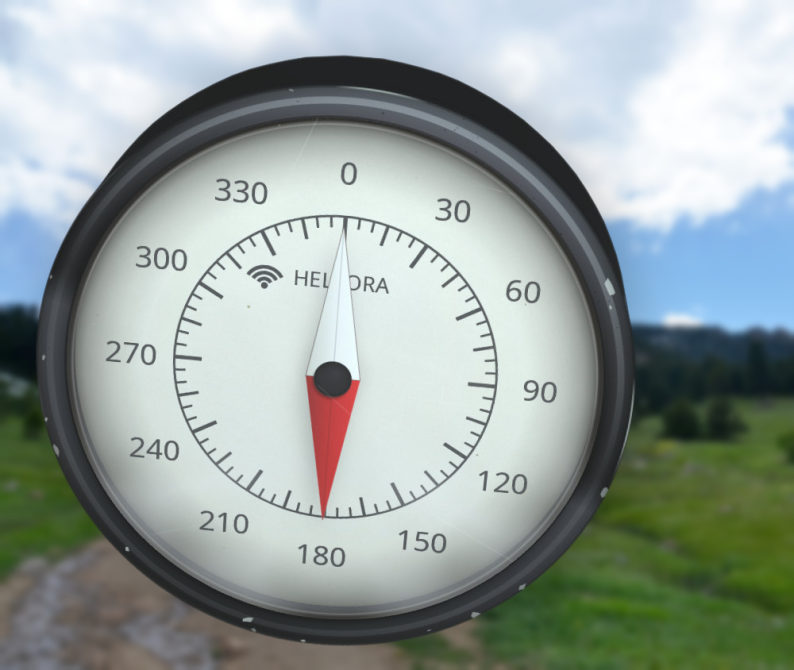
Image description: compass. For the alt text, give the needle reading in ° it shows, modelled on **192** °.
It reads **180** °
